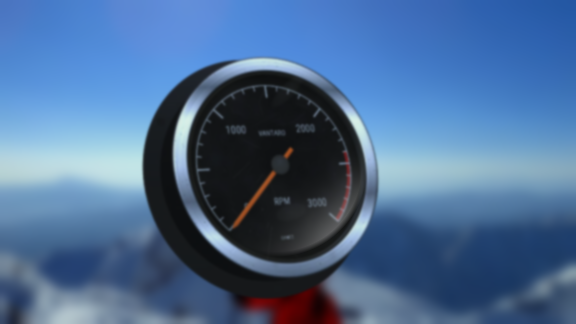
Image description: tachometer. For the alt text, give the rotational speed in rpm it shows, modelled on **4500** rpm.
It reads **0** rpm
